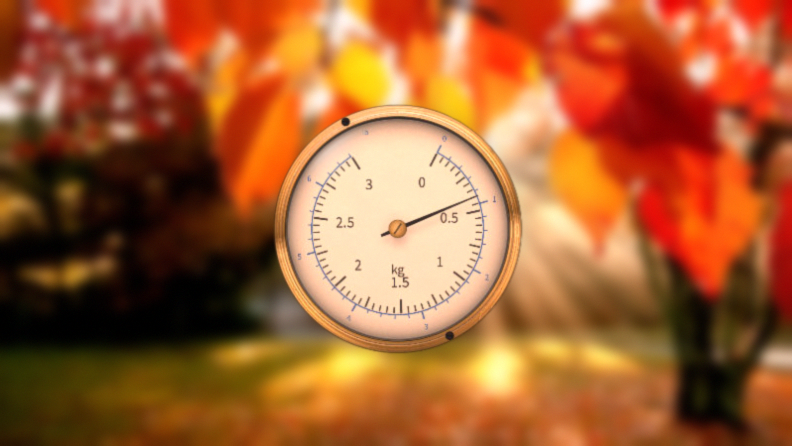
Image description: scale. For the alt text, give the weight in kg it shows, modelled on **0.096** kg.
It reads **0.4** kg
